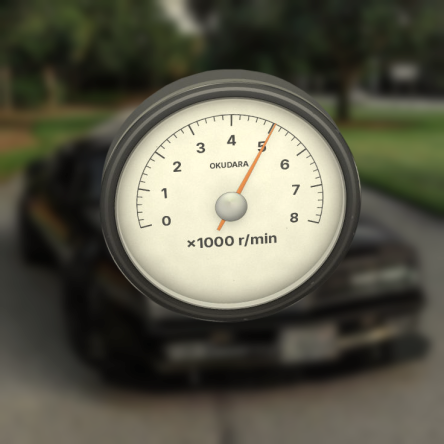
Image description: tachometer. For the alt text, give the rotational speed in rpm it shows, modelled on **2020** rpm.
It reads **5000** rpm
